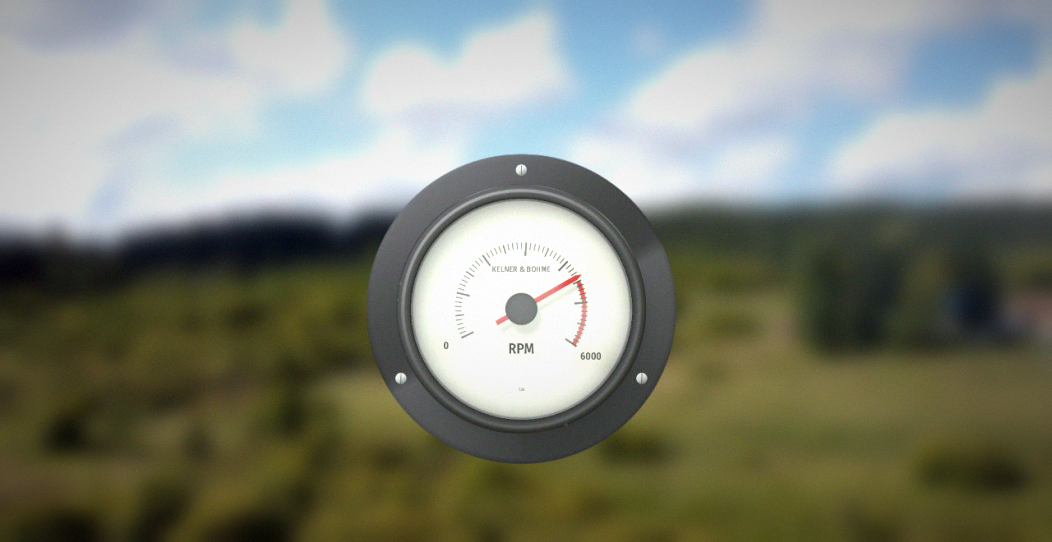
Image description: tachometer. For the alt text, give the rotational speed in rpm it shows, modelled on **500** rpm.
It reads **4400** rpm
